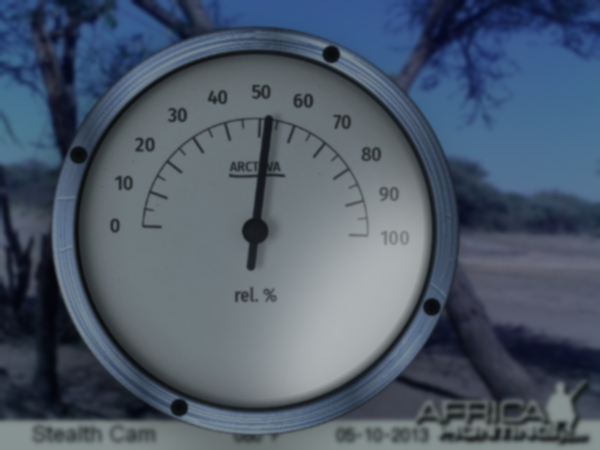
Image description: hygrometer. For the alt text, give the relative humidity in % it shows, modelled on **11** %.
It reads **52.5** %
